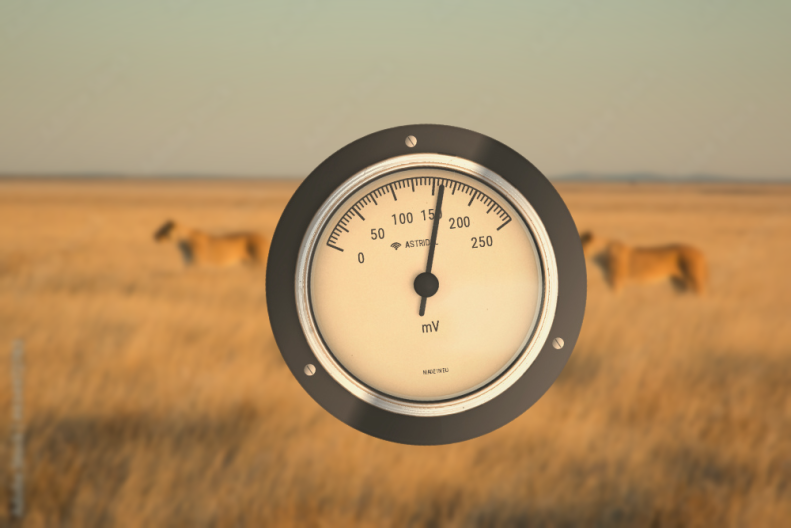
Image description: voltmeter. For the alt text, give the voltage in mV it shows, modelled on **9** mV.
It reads **160** mV
